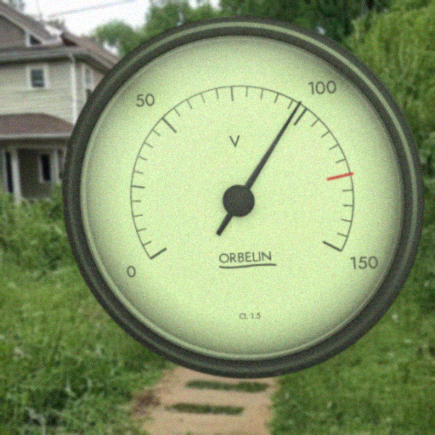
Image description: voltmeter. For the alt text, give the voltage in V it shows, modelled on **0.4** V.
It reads **97.5** V
